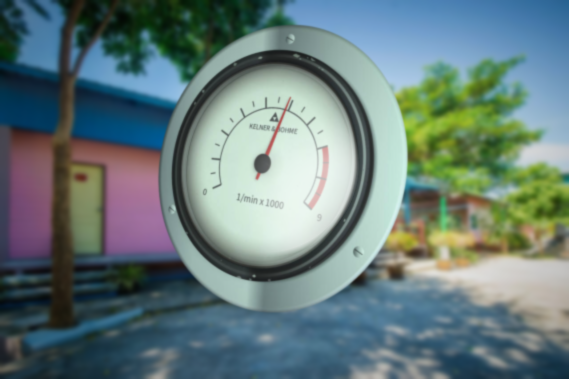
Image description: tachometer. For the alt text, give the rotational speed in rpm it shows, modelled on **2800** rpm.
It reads **5000** rpm
